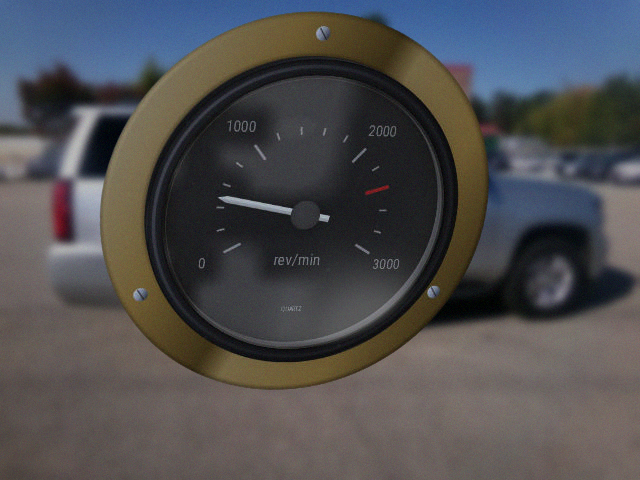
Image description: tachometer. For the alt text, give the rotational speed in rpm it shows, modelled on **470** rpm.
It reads **500** rpm
